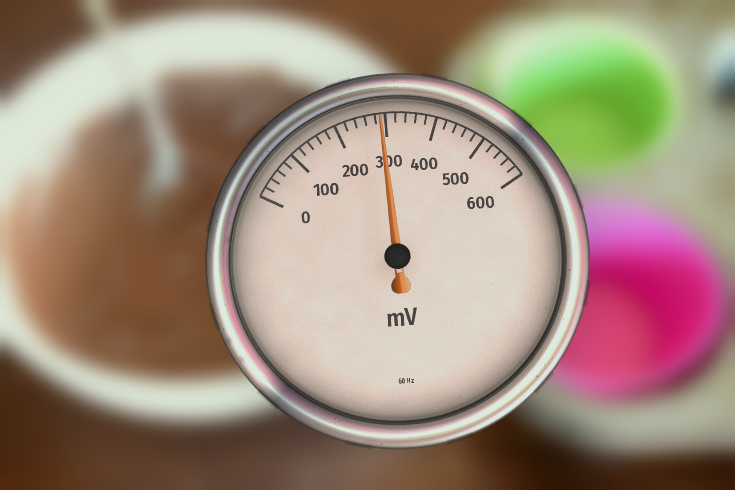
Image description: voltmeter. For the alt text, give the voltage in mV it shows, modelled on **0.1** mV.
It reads **290** mV
